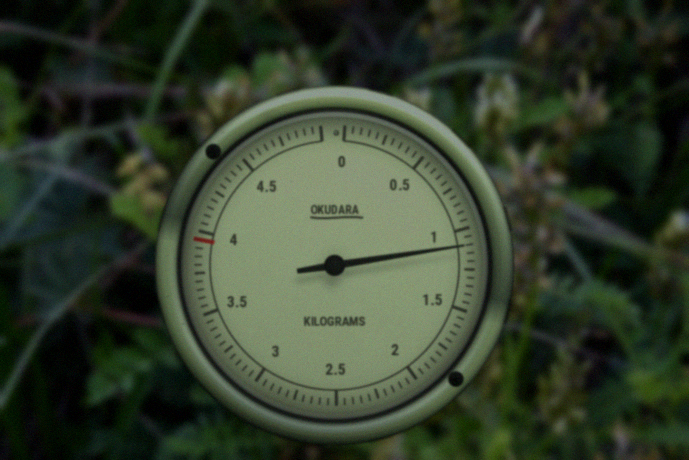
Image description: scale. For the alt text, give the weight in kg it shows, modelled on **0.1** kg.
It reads **1.1** kg
